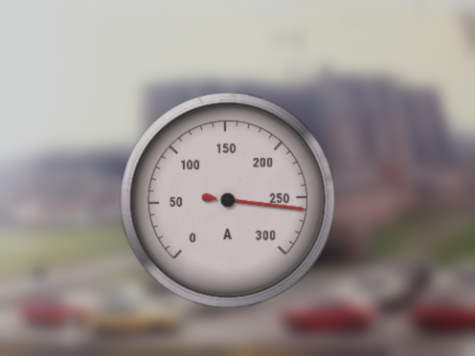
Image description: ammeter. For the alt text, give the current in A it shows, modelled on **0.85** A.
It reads **260** A
